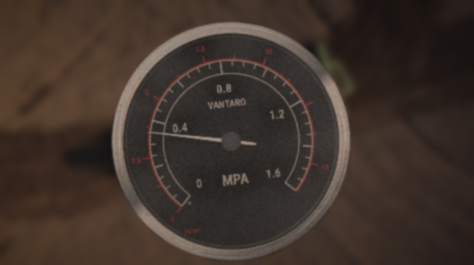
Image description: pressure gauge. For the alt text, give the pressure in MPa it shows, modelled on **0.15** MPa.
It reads **0.35** MPa
